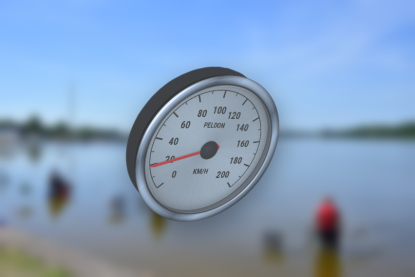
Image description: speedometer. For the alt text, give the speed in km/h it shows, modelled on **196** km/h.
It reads **20** km/h
